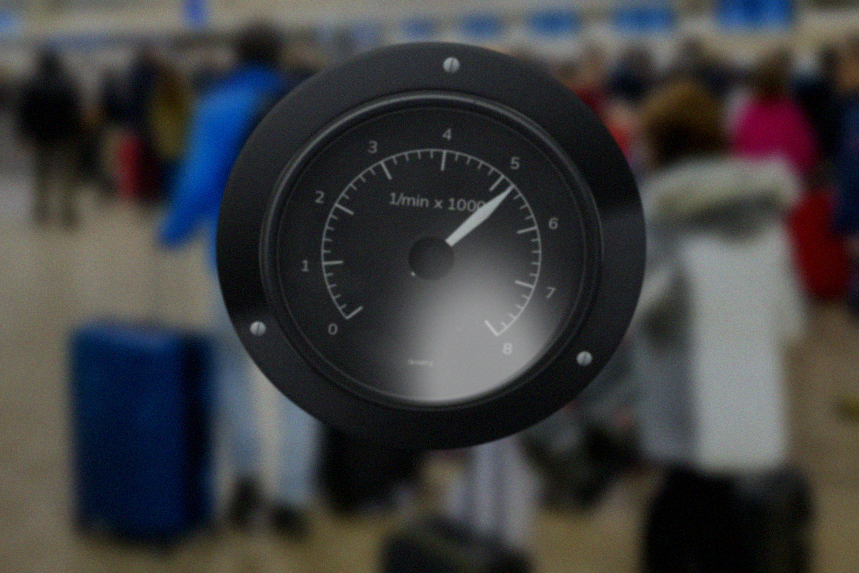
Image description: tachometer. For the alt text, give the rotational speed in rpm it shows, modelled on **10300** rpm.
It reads **5200** rpm
